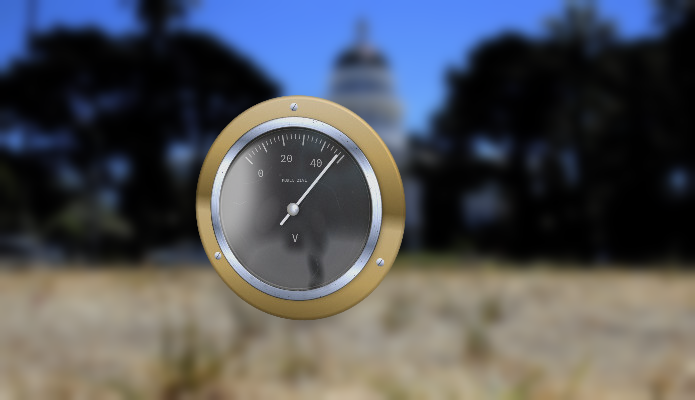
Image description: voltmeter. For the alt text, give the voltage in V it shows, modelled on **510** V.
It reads **48** V
